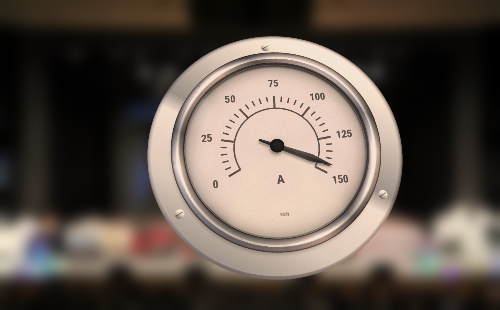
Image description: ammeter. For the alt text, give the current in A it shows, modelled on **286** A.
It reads **145** A
